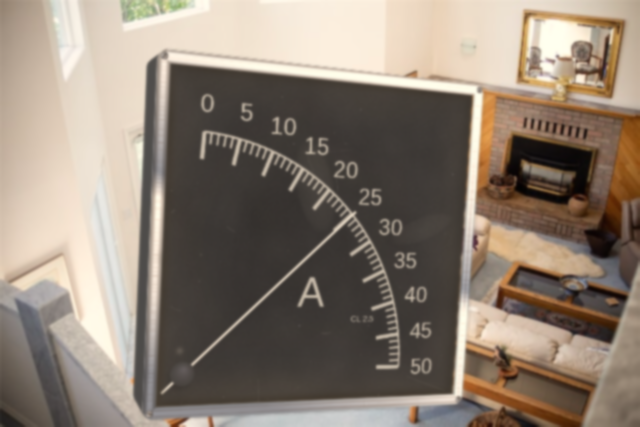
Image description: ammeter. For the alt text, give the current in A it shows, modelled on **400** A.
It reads **25** A
